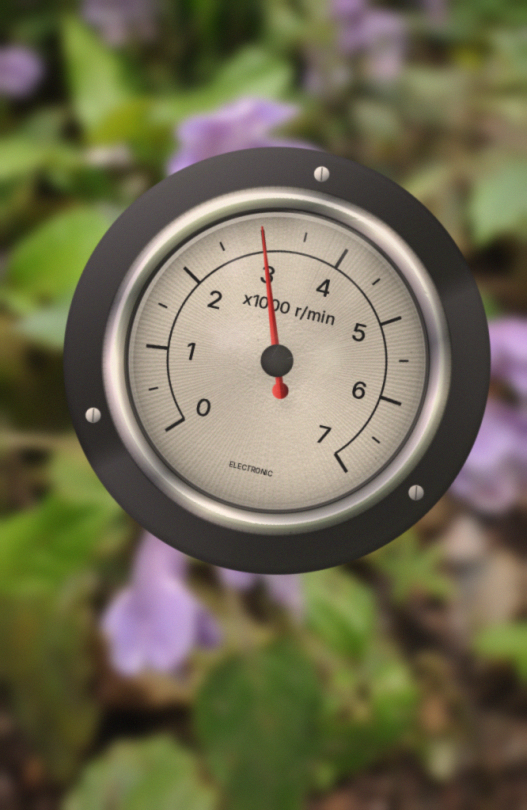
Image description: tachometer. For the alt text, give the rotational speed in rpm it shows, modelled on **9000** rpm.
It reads **3000** rpm
